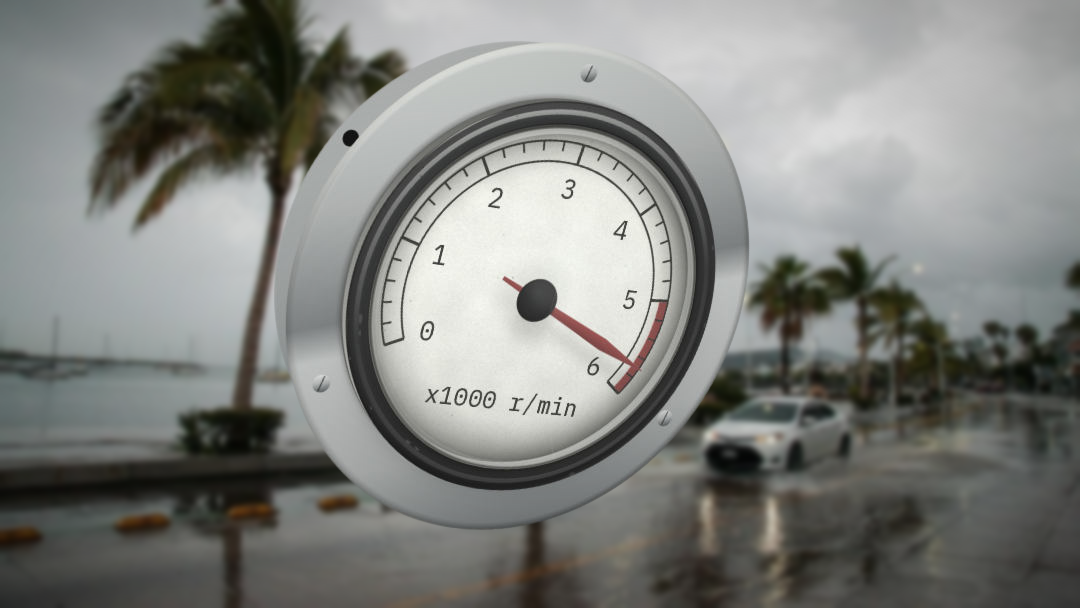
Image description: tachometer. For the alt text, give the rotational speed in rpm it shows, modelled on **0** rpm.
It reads **5700** rpm
